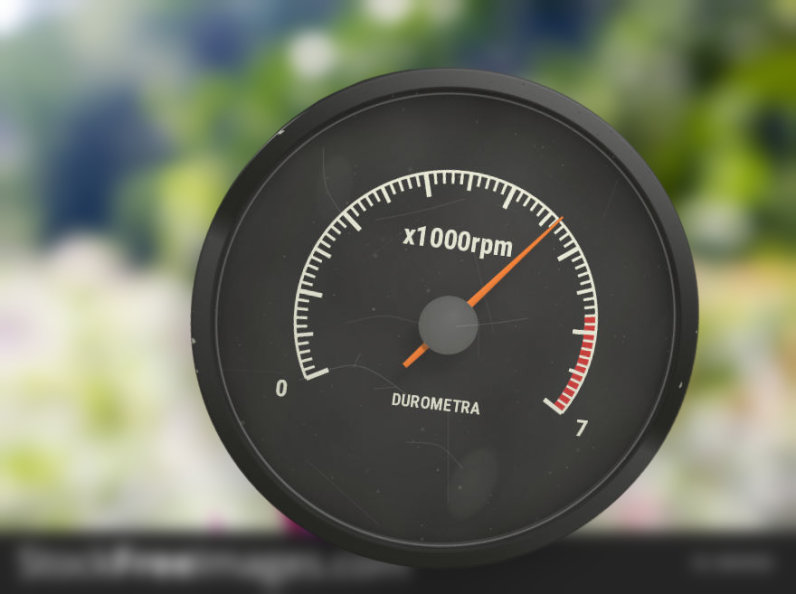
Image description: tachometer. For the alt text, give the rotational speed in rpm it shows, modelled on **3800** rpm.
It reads **4600** rpm
